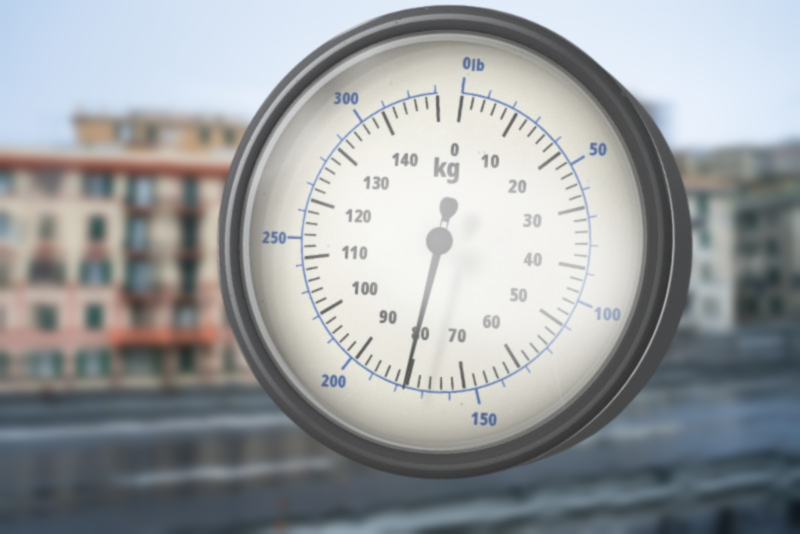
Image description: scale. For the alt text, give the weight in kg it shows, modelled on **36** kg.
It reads **80** kg
